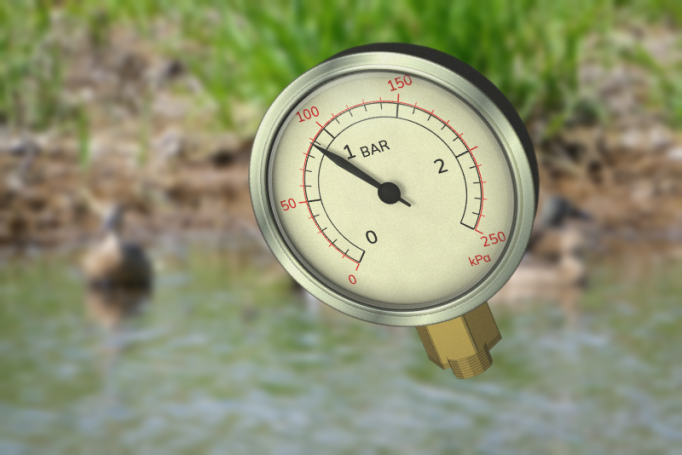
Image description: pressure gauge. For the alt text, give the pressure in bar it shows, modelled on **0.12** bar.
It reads **0.9** bar
